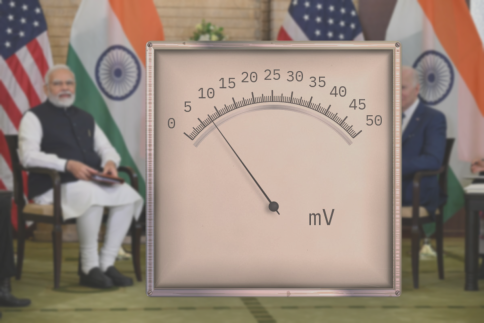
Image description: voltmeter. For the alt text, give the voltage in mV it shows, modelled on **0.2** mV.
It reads **7.5** mV
